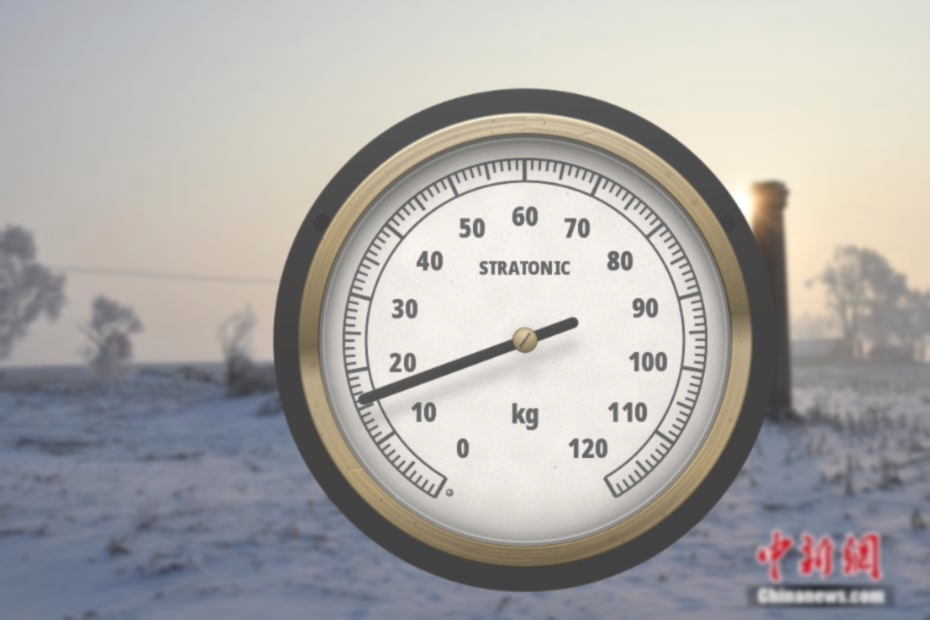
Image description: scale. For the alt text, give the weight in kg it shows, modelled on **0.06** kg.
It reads **16** kg
